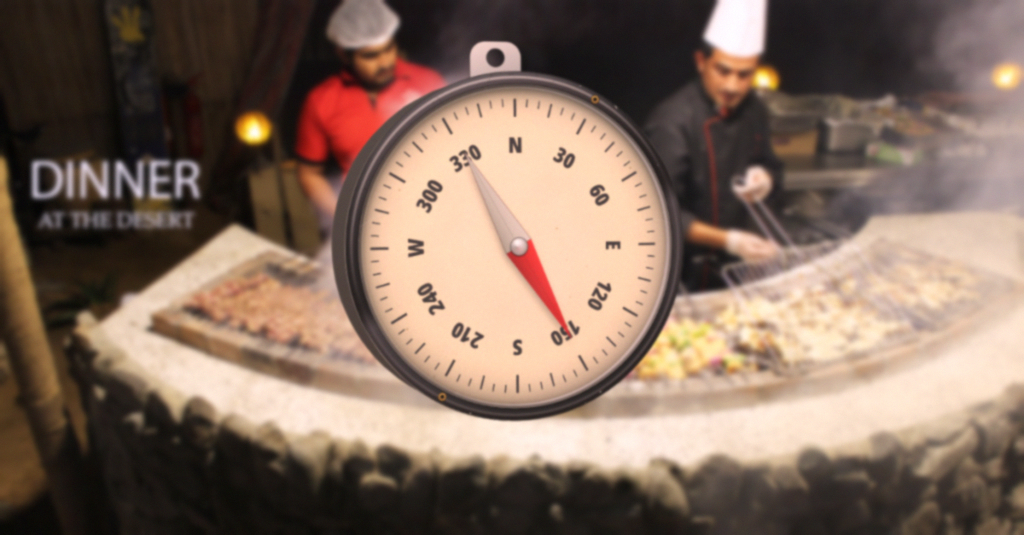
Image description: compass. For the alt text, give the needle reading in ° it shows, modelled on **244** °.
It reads **150** °
